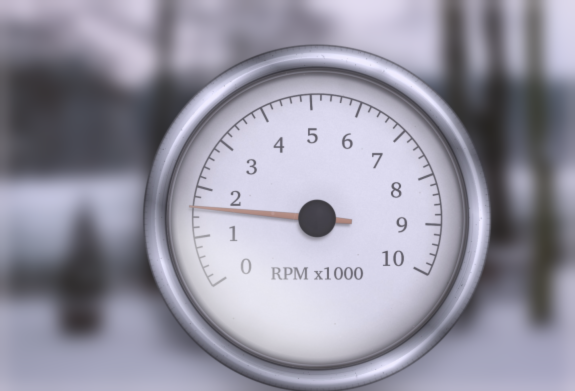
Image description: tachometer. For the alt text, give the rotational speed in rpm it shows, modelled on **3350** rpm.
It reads **1600** rpm
